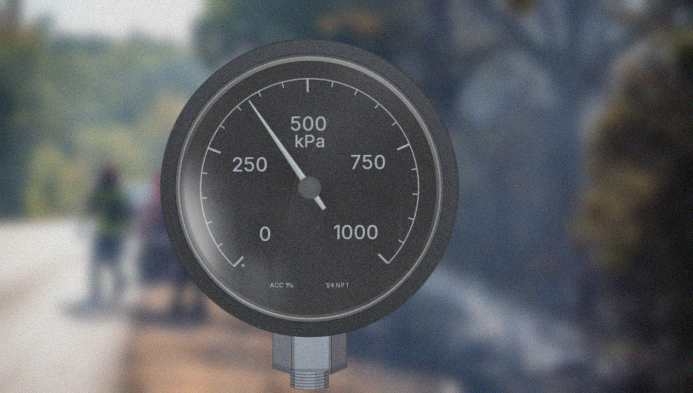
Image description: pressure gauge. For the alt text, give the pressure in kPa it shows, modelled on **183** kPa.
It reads **375** kPa
